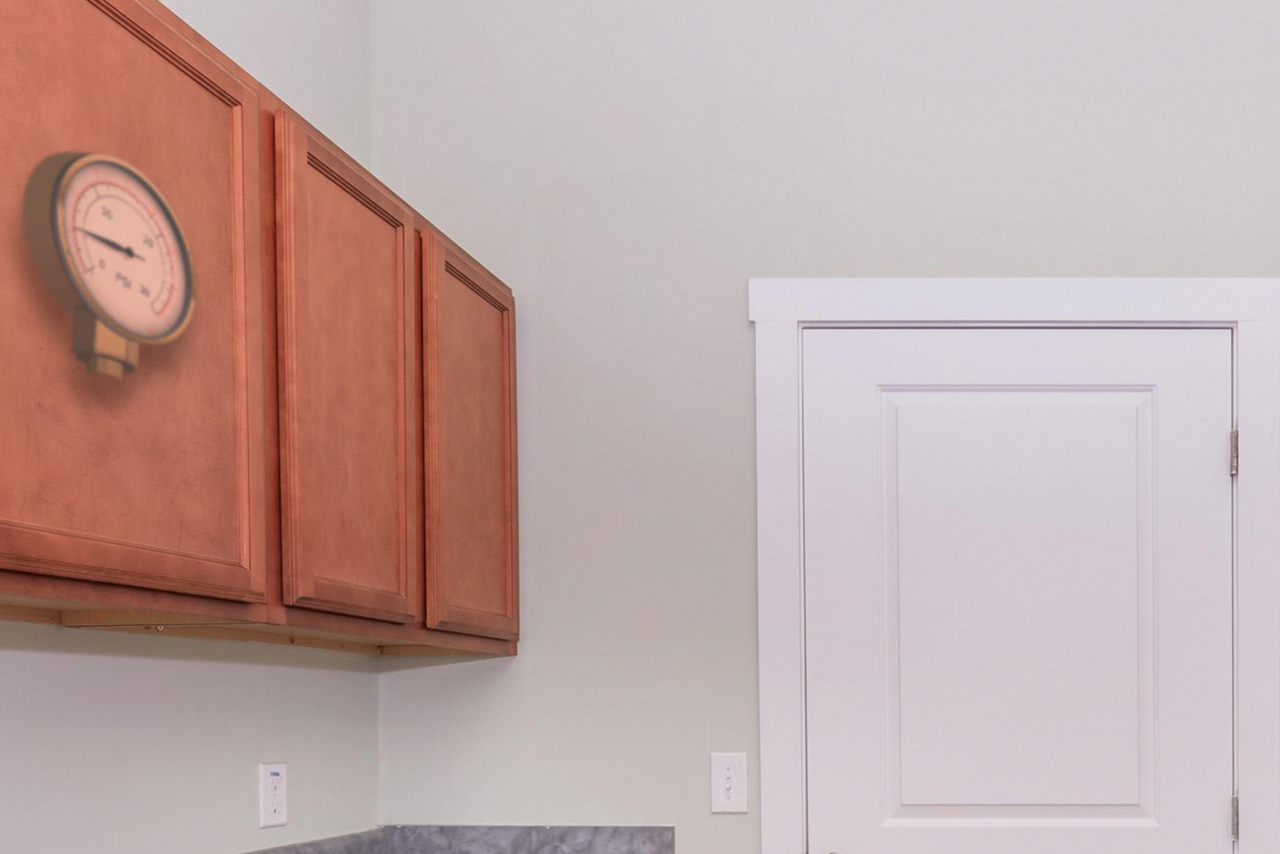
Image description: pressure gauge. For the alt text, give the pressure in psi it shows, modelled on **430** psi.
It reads **4** psi
